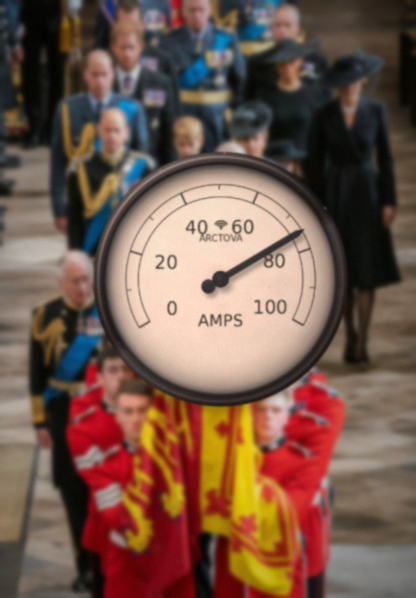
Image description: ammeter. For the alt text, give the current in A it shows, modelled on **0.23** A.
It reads **75** A
